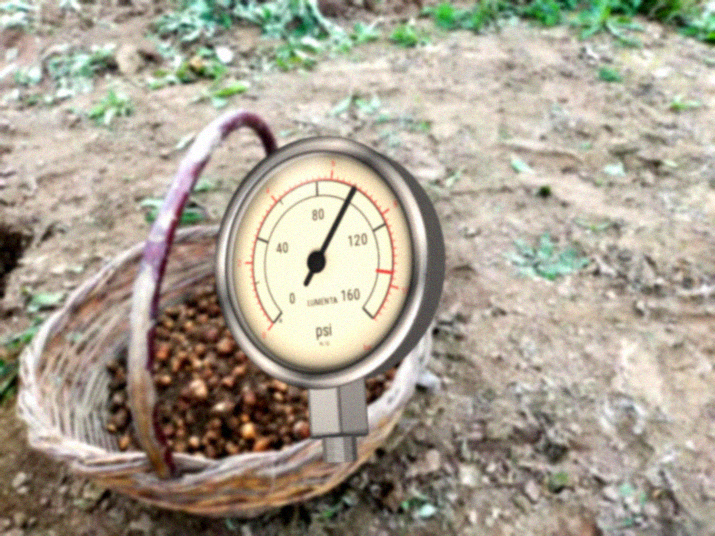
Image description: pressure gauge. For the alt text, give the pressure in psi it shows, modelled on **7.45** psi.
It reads **100** psi
